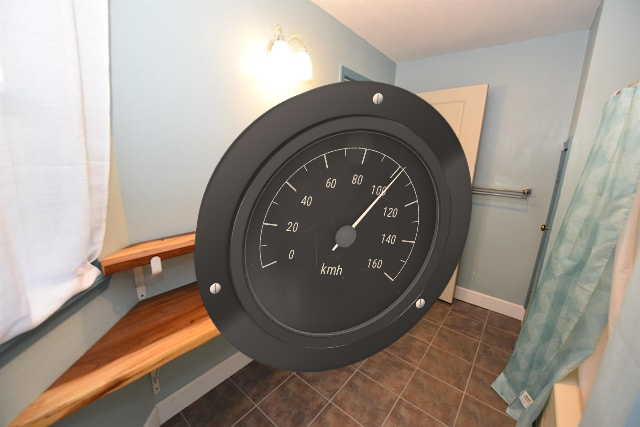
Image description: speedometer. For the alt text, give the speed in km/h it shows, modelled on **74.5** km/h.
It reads **100** km/h
